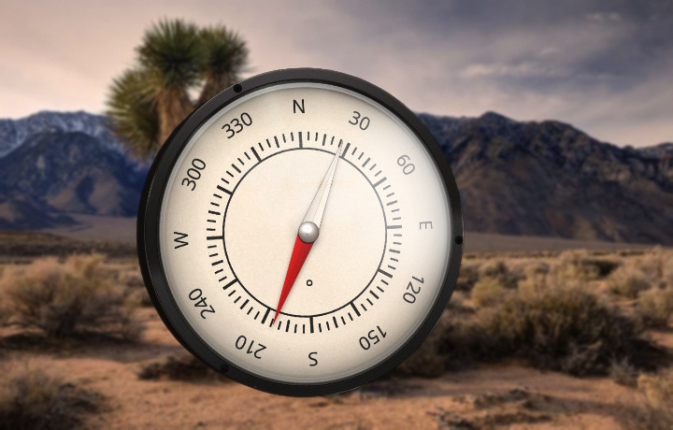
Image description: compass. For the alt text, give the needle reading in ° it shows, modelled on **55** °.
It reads **205** °
